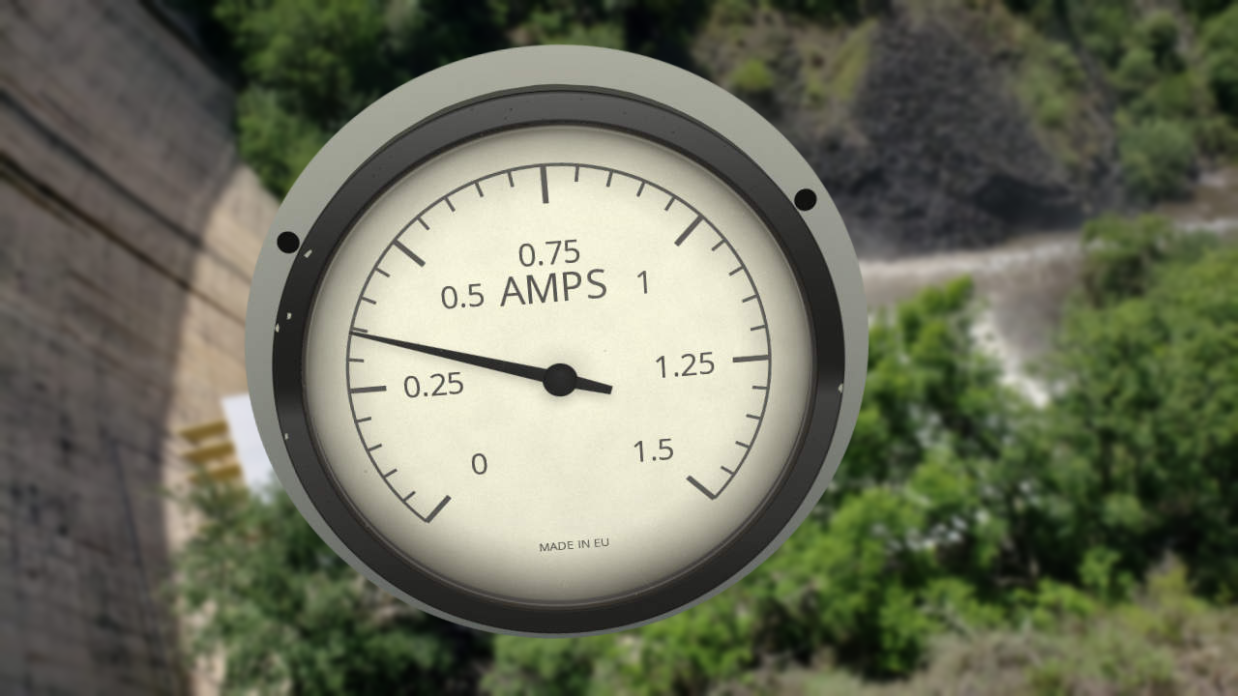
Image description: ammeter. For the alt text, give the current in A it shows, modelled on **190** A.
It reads **0.35** A
